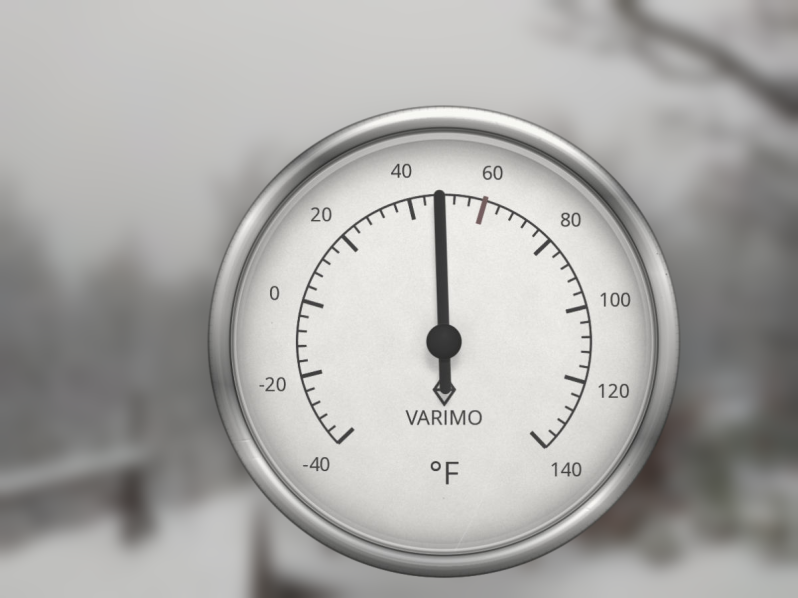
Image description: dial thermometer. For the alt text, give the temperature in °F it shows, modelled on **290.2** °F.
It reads **48** °F
